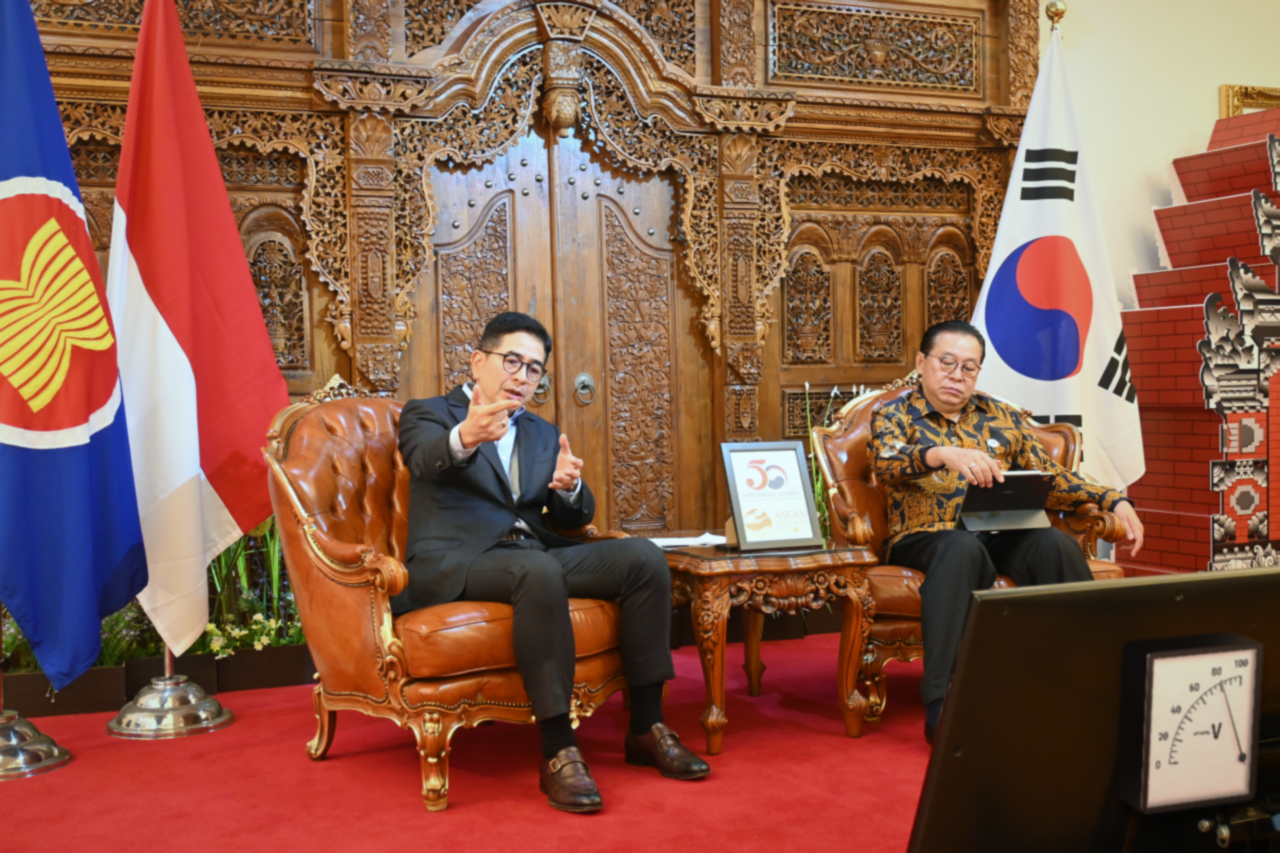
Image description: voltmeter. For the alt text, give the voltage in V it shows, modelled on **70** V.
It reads **80** V
